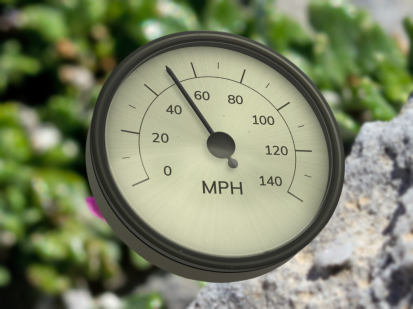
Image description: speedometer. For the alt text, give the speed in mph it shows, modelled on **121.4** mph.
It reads **50** mph
